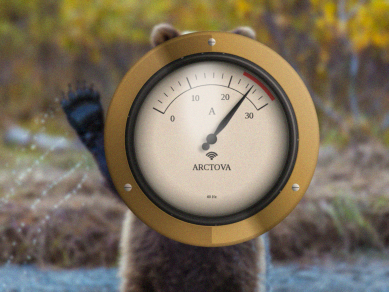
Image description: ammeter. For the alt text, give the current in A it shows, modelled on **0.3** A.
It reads **25** A
